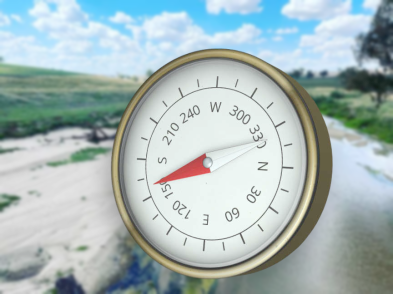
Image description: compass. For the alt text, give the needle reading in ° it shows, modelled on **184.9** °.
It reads **157.5** °
